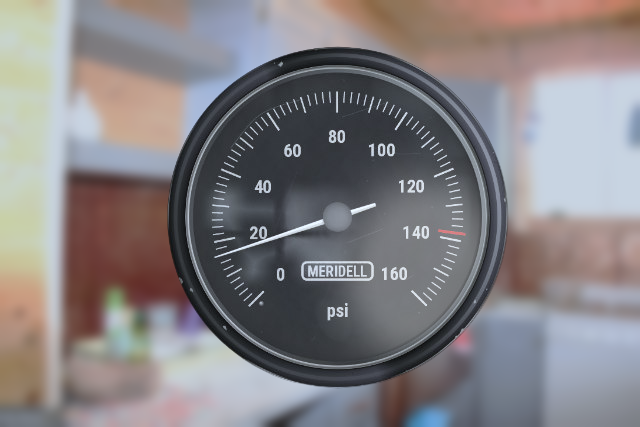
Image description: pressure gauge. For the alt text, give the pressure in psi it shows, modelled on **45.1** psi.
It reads **16** psi
